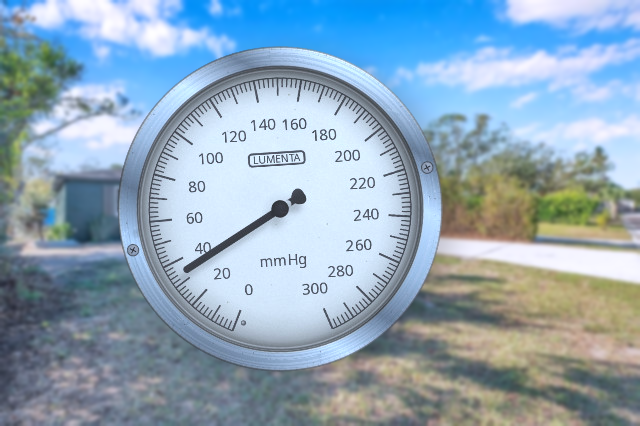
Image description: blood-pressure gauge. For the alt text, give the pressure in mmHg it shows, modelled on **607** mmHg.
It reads **34** mmHg
